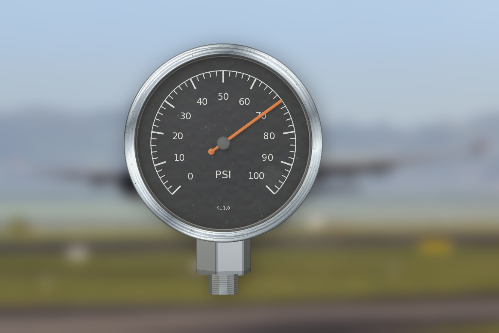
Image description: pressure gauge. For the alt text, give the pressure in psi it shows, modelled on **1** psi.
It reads **70** psi
